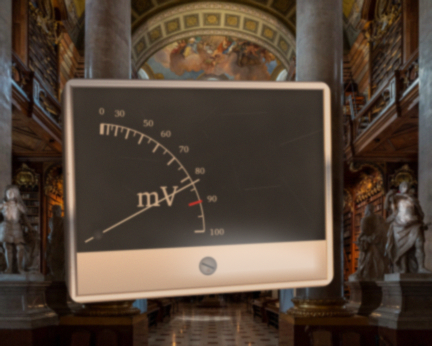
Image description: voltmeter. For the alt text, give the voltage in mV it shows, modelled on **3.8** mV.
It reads **82.5** mV
